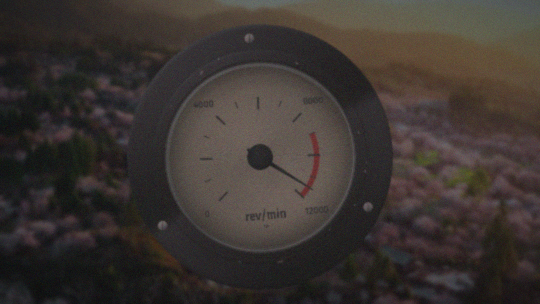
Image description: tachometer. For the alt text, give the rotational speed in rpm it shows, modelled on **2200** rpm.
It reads **11500** rpm
